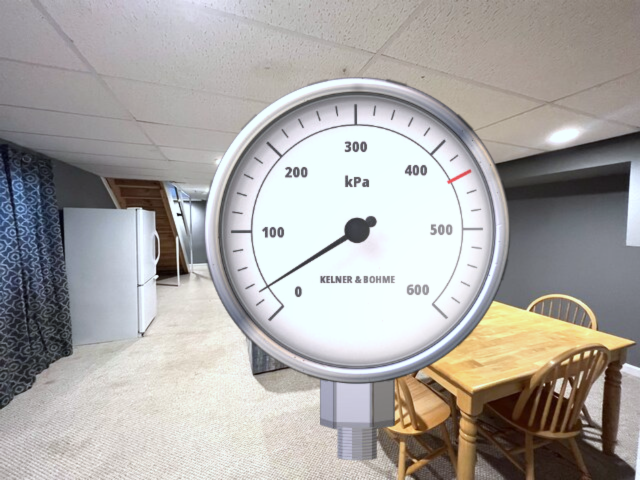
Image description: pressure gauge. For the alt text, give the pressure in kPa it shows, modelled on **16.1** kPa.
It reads **30** kPa
